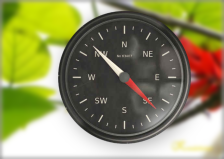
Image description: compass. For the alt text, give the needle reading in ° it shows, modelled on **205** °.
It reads **135** °
